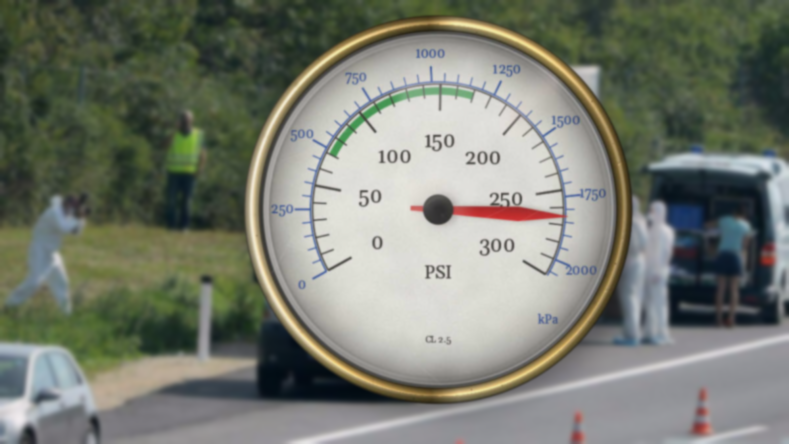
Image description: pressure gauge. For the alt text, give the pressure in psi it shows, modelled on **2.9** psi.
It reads **265** psi
